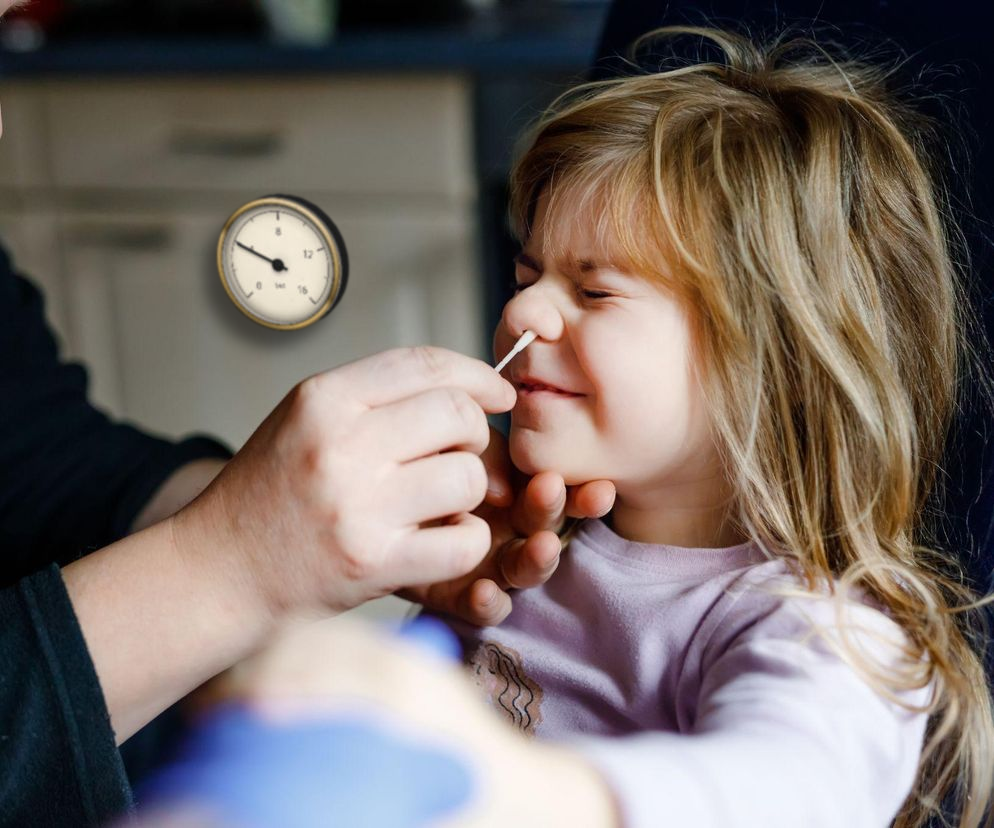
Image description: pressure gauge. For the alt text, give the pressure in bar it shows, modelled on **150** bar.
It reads **4** bar
